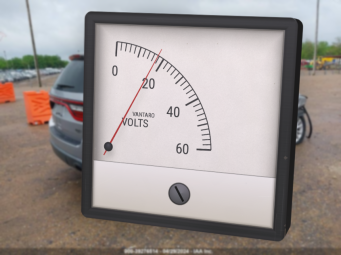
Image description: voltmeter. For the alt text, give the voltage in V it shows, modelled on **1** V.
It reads **18** V
